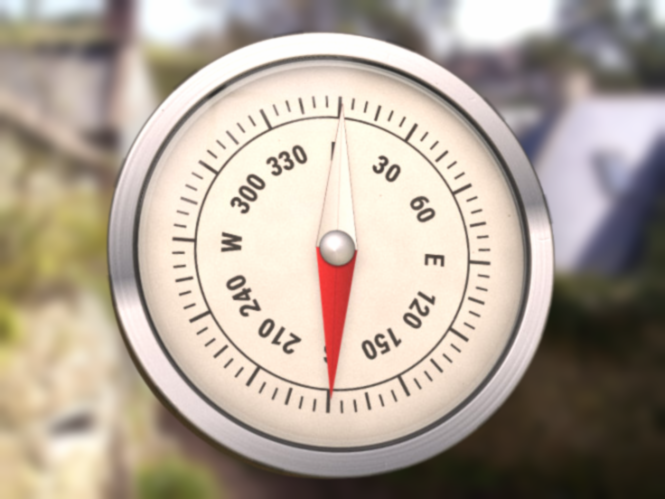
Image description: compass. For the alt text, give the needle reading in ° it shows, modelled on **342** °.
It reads **180** °
